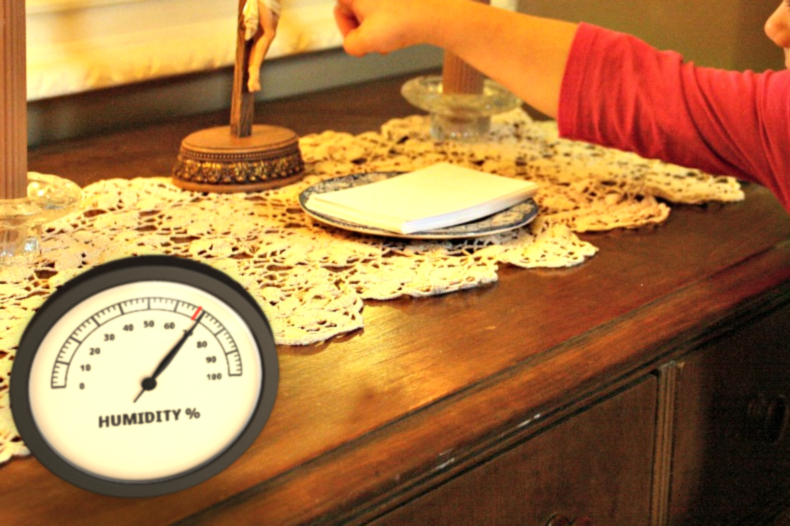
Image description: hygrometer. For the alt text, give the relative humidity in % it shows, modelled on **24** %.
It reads **70** %
